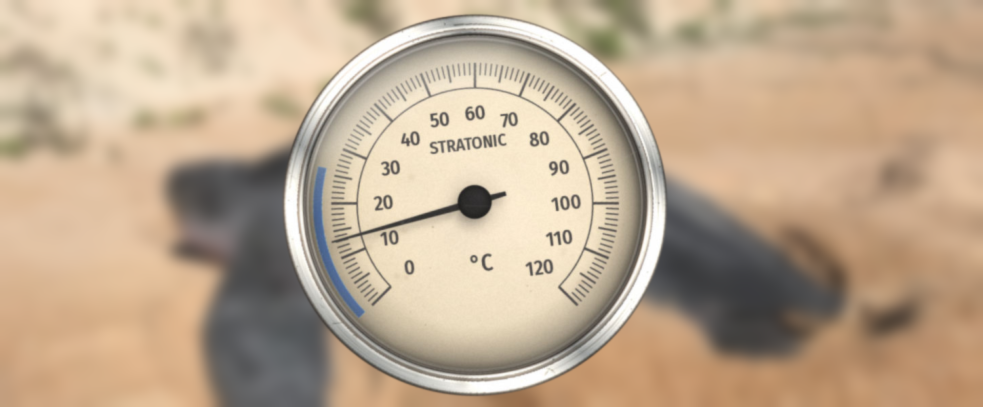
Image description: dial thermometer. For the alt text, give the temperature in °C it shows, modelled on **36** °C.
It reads **13** °C
